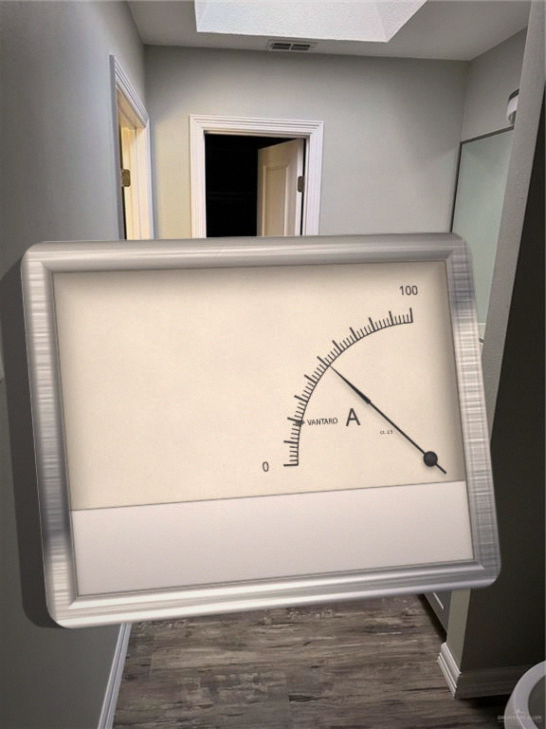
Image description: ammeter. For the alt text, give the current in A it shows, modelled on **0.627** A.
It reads **50** A
